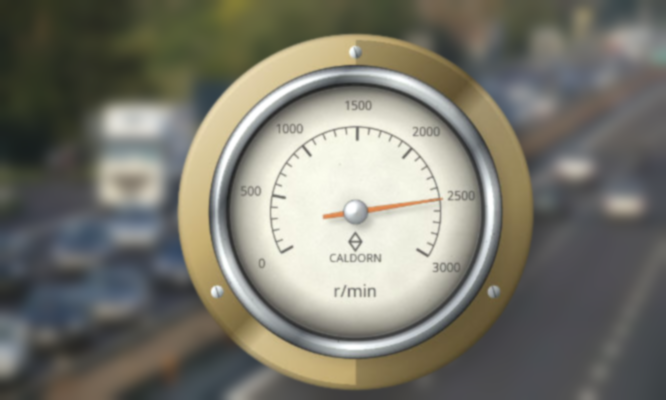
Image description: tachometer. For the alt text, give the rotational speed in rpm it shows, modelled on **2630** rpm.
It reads **2500** rpm
